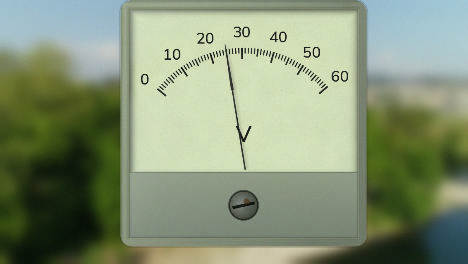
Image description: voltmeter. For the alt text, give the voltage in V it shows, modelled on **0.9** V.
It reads **25** V
